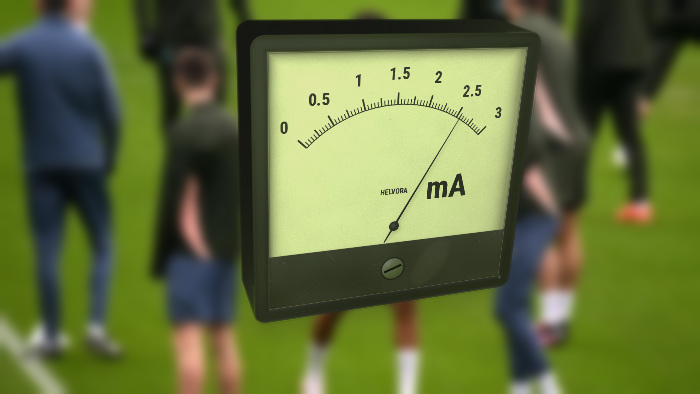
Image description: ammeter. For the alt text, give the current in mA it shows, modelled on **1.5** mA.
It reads **2.5** mA
